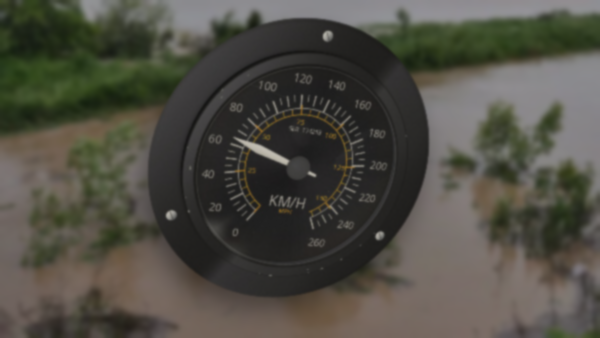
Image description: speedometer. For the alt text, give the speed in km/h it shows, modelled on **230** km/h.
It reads **65** km/h
